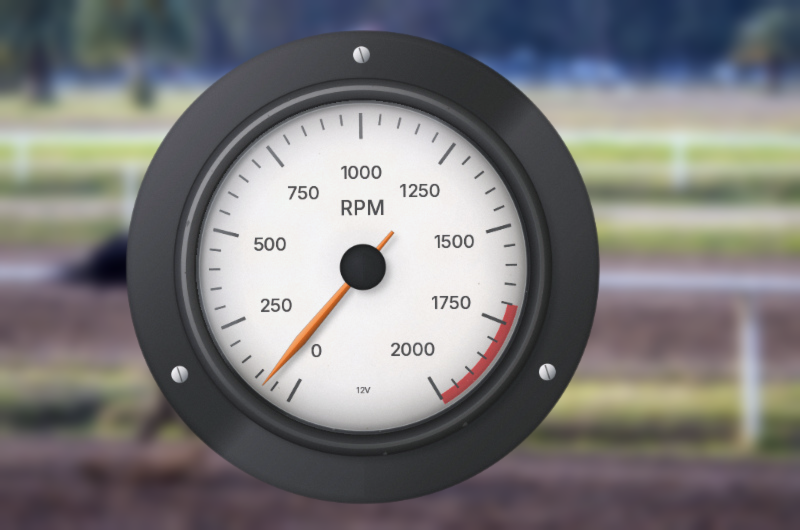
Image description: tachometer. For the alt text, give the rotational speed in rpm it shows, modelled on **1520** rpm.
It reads **75** rpm
